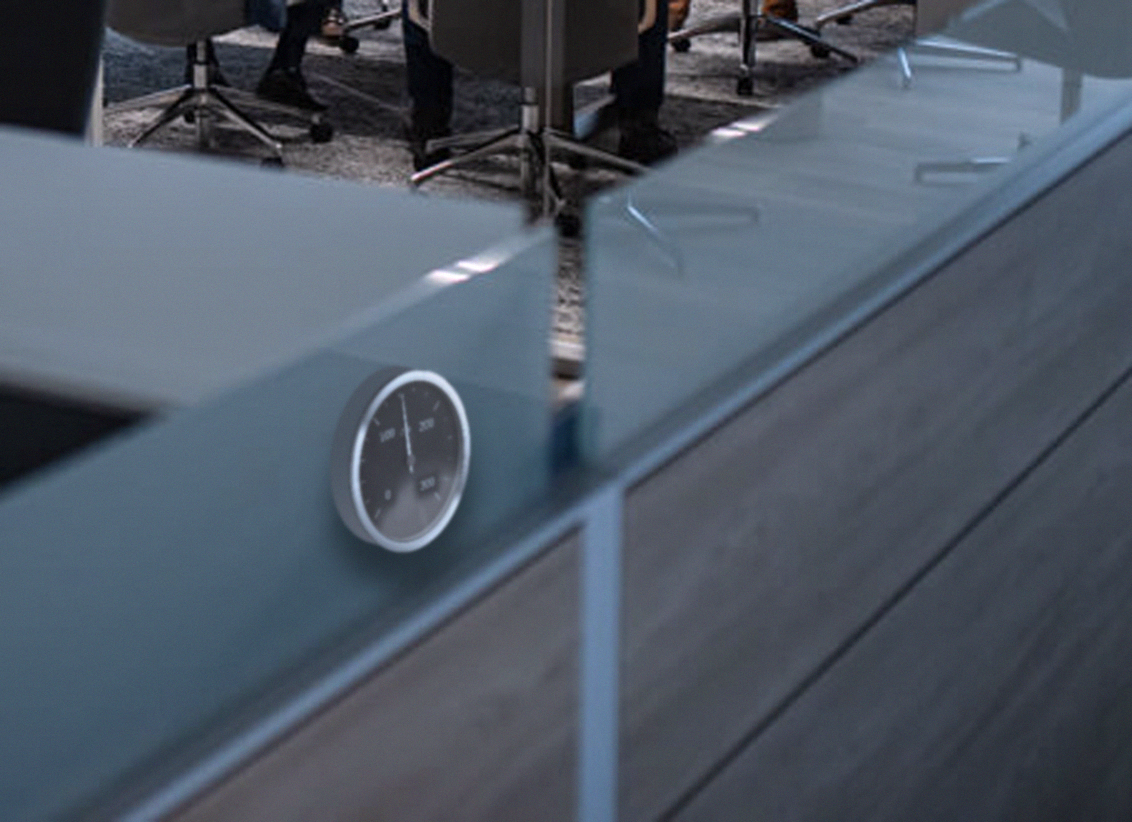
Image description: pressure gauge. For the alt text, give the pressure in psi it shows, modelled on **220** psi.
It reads **140** psi
